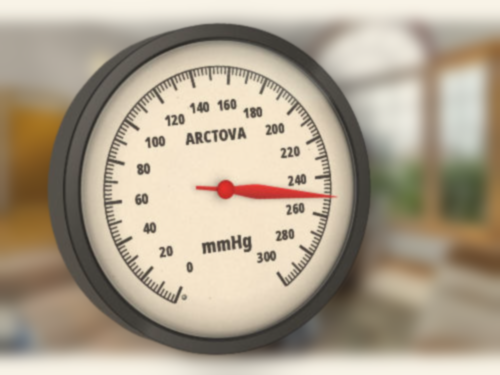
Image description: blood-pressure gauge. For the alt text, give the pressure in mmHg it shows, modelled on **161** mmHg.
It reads **250** mmHg
